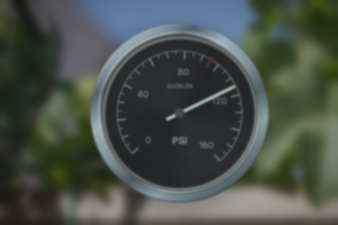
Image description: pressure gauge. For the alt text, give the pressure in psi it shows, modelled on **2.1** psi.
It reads **115** psi
